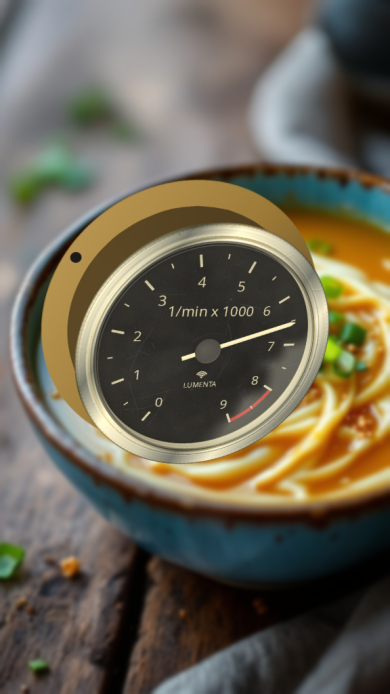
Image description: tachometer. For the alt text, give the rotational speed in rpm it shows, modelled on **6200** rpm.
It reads **6500** rpm
